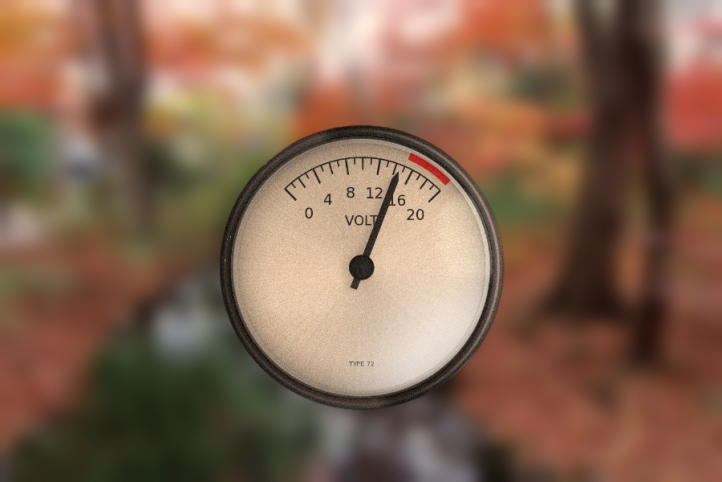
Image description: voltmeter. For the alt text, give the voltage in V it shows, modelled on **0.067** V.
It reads **14.5** V
